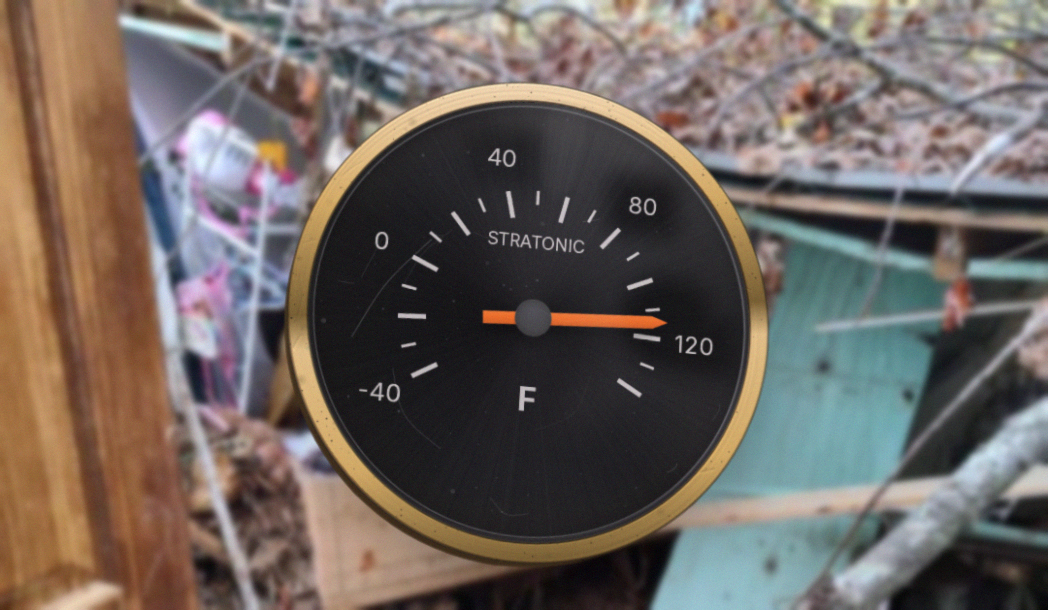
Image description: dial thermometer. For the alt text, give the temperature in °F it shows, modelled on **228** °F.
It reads **115** °F
